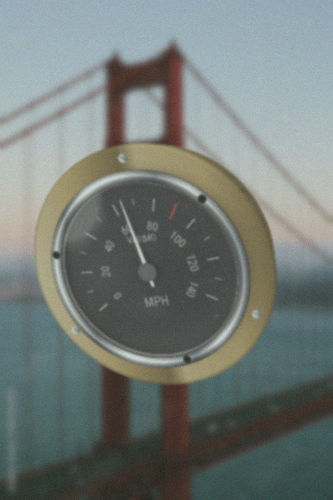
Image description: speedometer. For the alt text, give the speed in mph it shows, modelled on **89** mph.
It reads **65** mph
